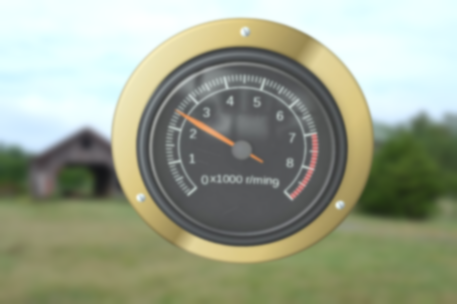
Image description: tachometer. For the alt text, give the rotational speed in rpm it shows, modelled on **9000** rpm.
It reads **2500** rpm
